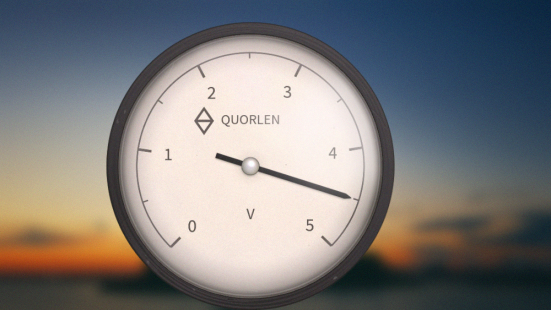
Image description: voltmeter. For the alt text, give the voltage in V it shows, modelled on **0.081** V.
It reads **4.5** V
